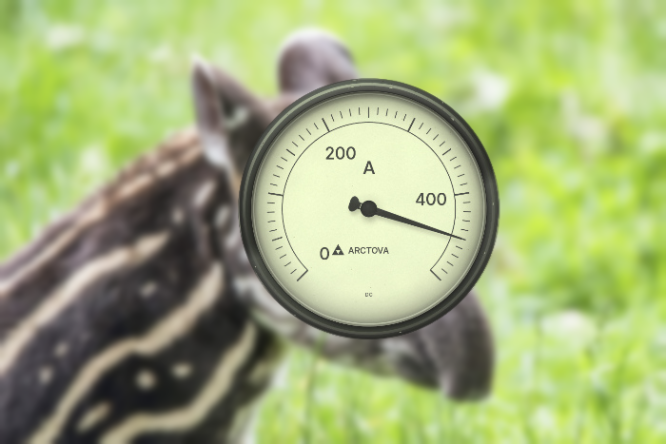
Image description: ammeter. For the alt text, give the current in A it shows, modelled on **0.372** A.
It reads **450** A
